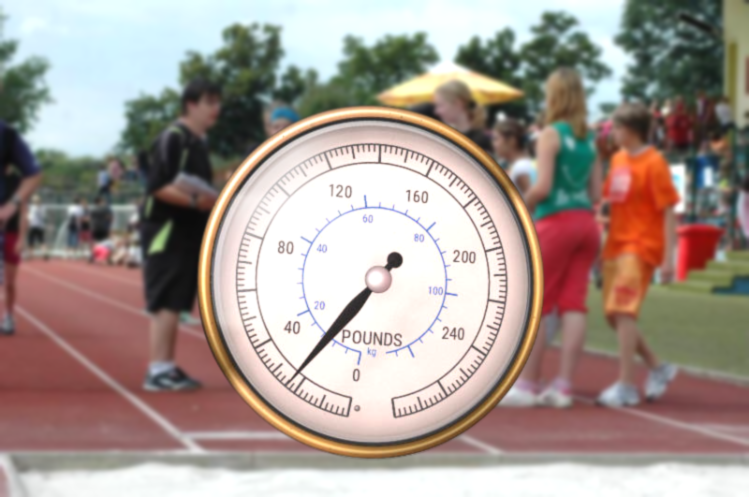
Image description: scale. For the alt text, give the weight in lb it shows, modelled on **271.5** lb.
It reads **24** lb
